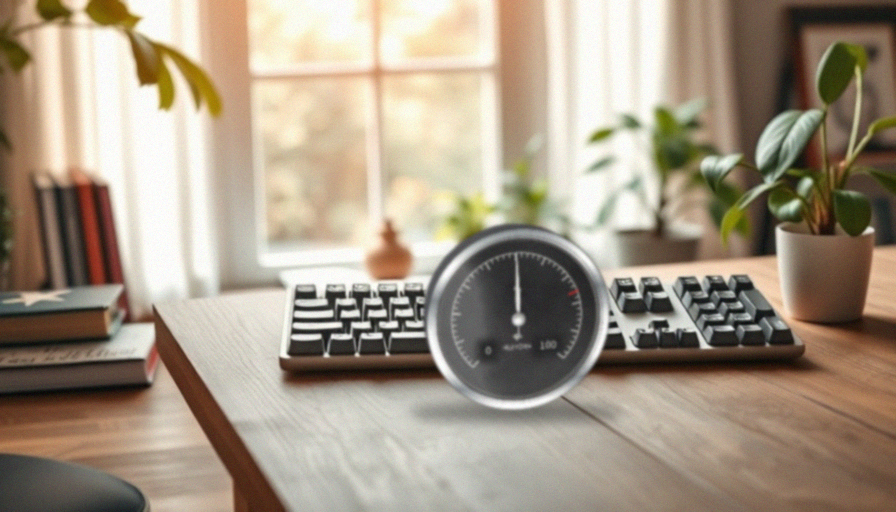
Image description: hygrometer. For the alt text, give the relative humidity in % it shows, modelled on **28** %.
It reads **50** %
